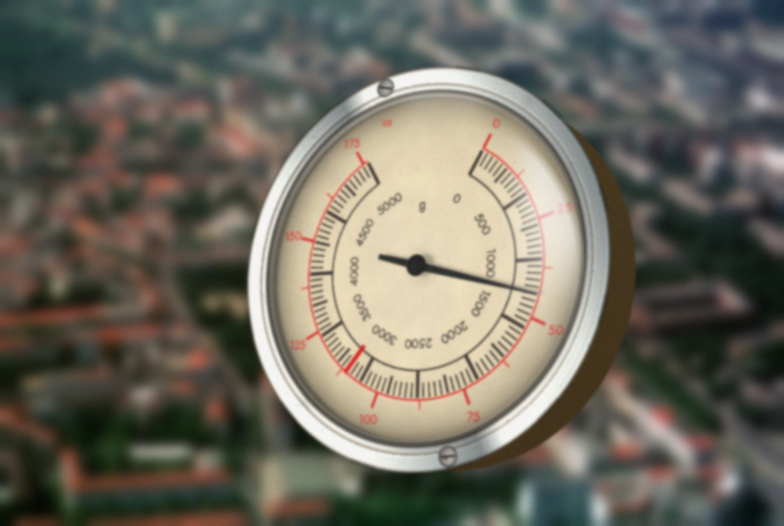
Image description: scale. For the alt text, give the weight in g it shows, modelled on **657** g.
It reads **1250** g
